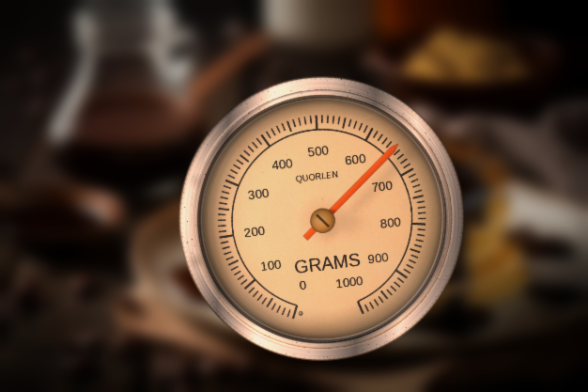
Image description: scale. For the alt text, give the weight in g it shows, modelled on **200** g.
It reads **650** g
